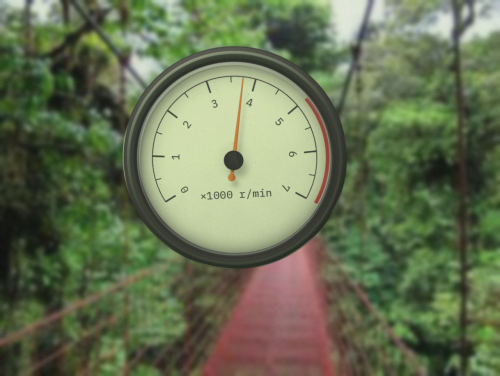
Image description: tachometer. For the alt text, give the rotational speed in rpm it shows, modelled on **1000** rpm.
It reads **3750** rpm
